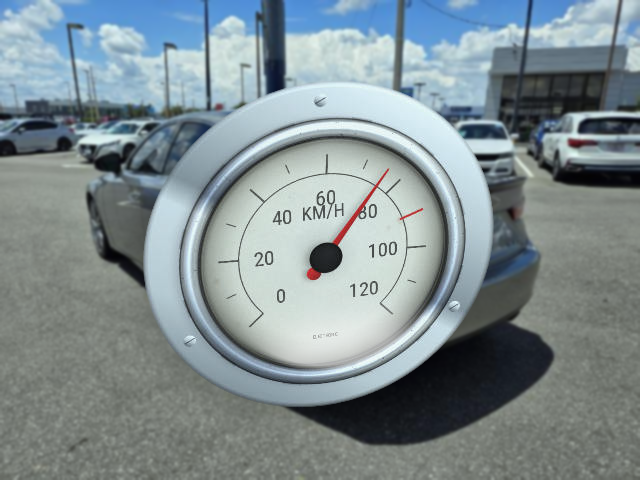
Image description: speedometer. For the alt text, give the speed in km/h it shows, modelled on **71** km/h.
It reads **75** km/h
